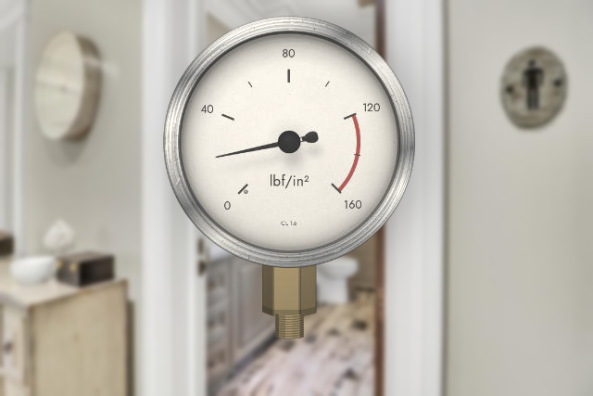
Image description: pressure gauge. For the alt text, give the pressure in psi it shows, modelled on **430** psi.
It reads **20** psi
